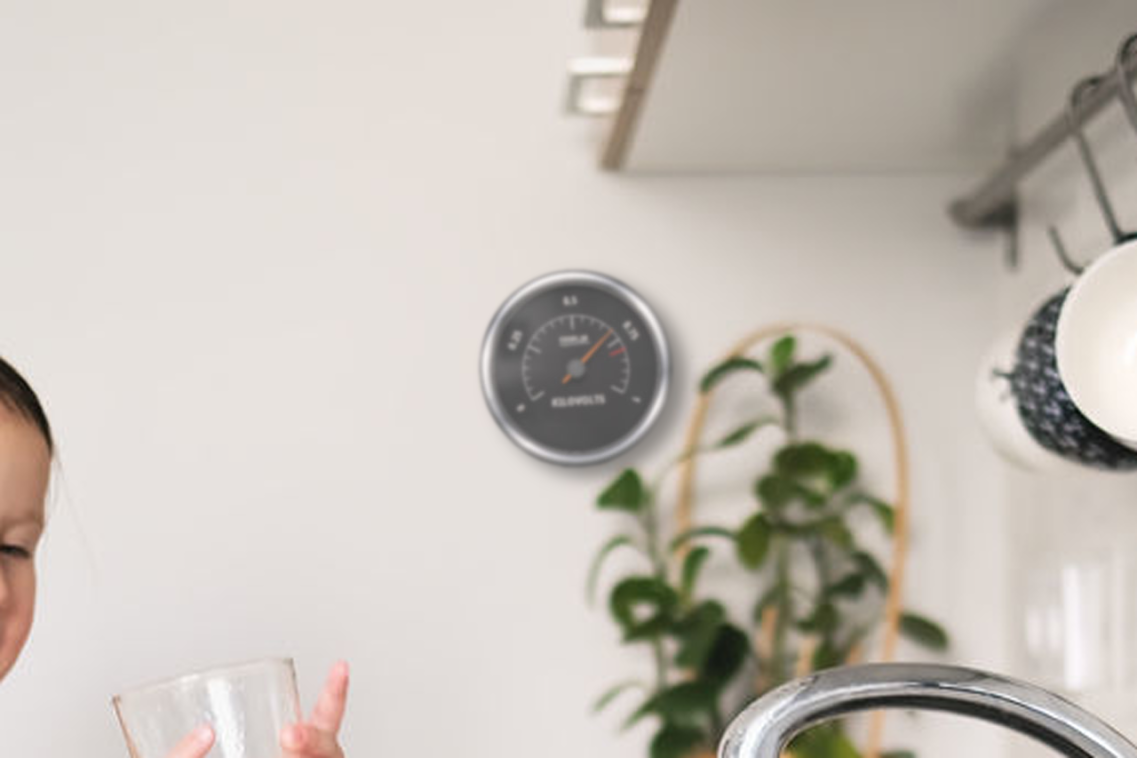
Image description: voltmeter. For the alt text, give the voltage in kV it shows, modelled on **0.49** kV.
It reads **0.7** kV
